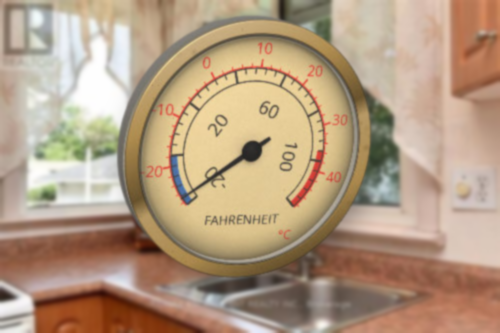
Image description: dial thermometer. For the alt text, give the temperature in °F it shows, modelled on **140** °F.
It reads **-16** °F
